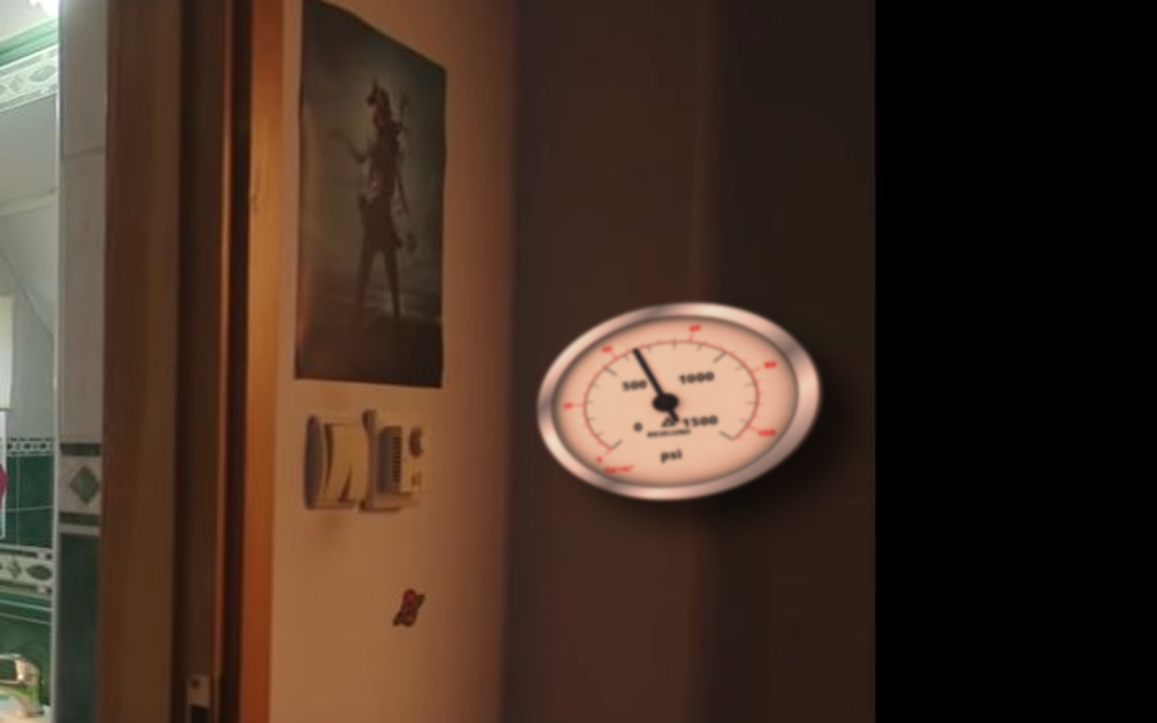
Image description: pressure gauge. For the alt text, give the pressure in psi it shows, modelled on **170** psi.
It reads **650** psi
